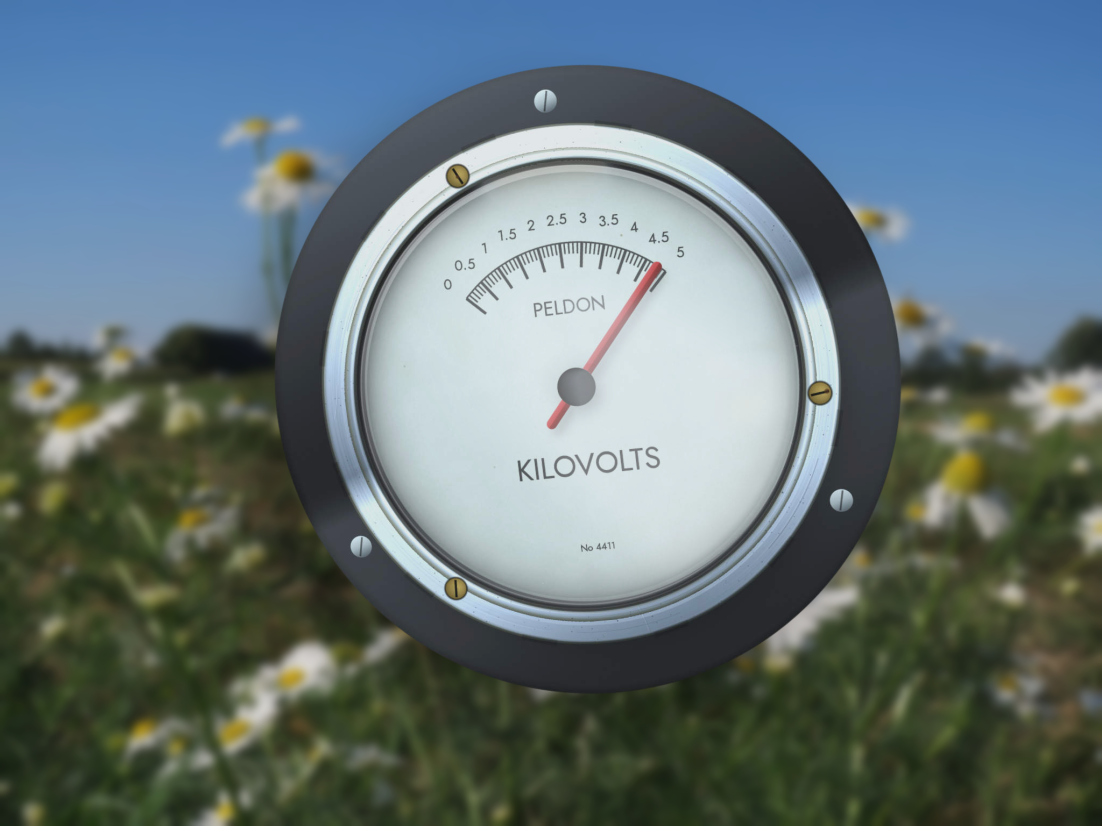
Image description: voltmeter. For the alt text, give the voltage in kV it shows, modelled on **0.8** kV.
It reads **4.8** kV
